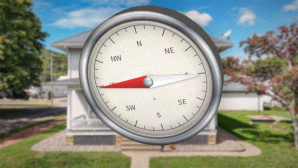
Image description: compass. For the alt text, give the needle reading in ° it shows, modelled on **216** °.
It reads **270** °
